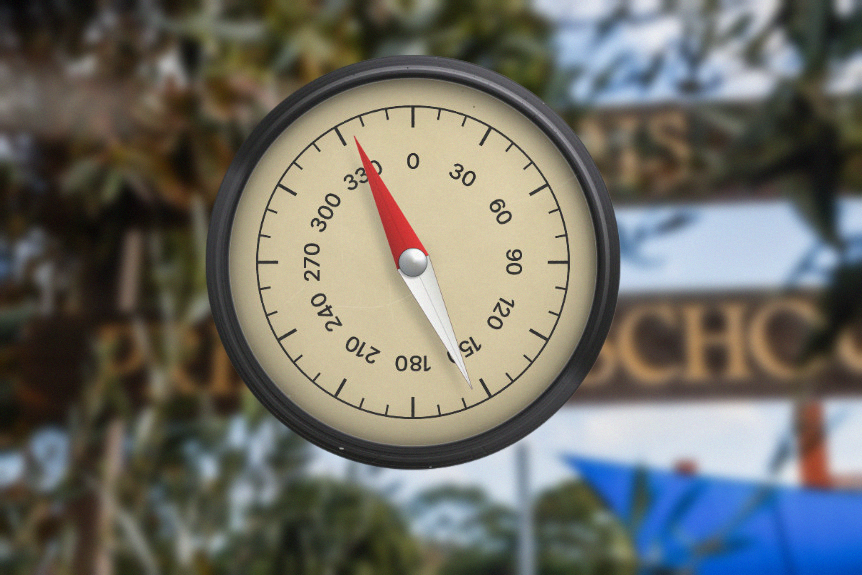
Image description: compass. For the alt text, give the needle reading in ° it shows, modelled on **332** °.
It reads **335** °
